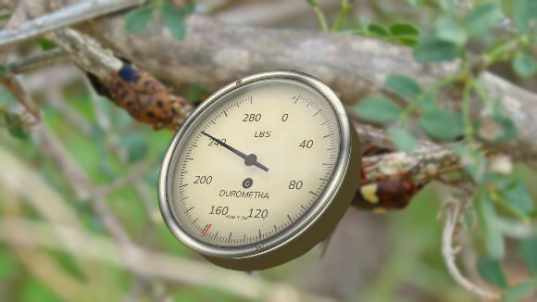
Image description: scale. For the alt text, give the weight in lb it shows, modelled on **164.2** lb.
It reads **240** lb
